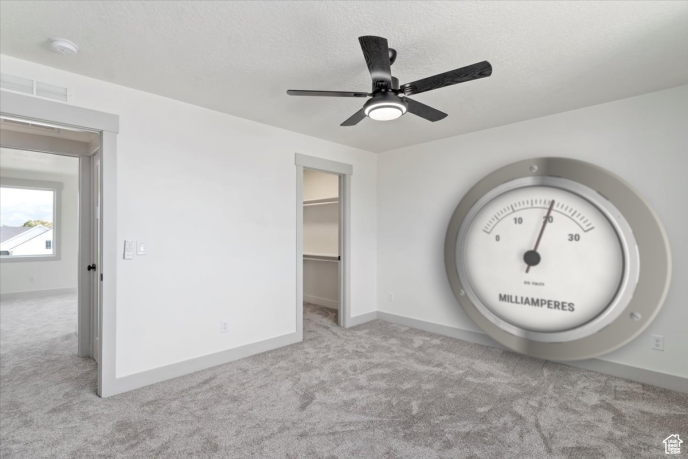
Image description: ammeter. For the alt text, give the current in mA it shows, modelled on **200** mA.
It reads **20** mA
